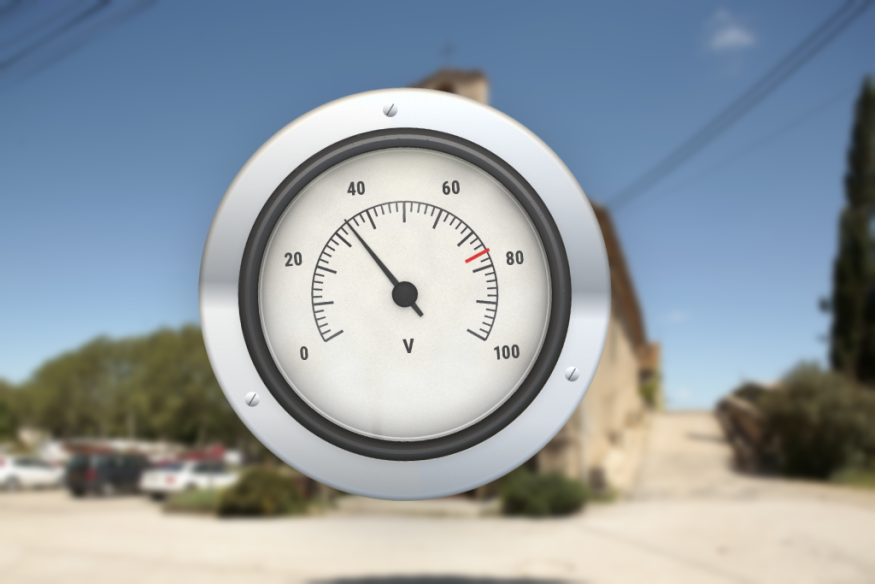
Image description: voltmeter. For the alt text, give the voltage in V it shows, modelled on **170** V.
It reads **34** V
